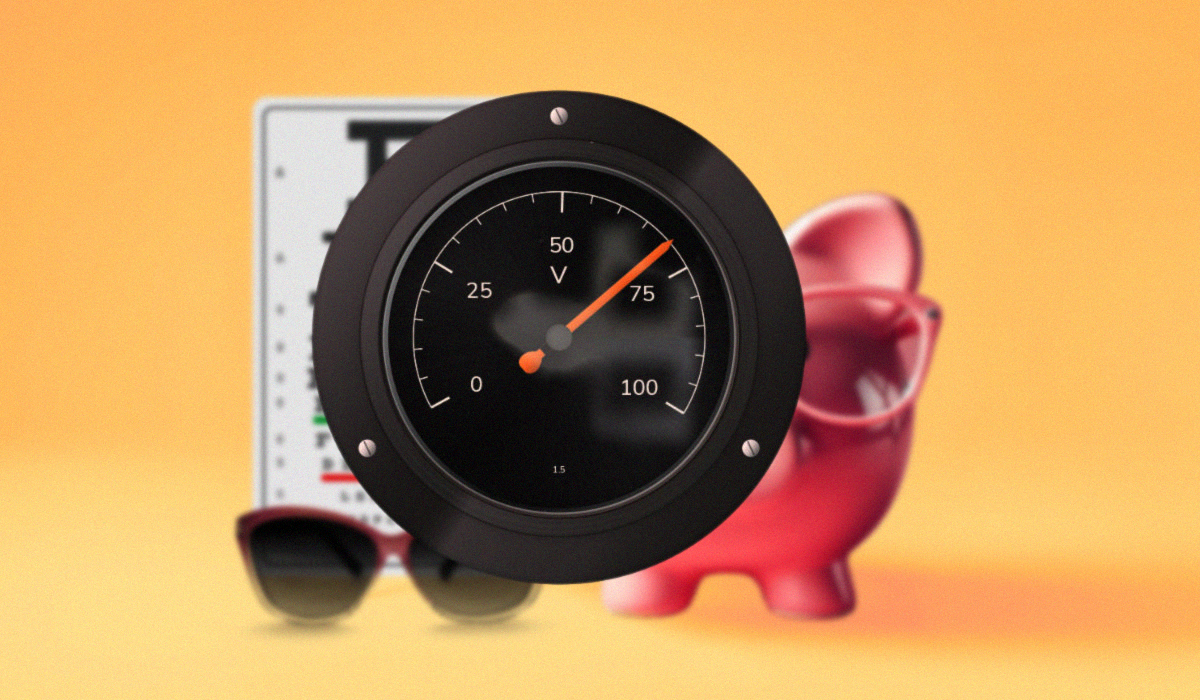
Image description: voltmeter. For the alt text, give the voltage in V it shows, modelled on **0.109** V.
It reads **70** V
